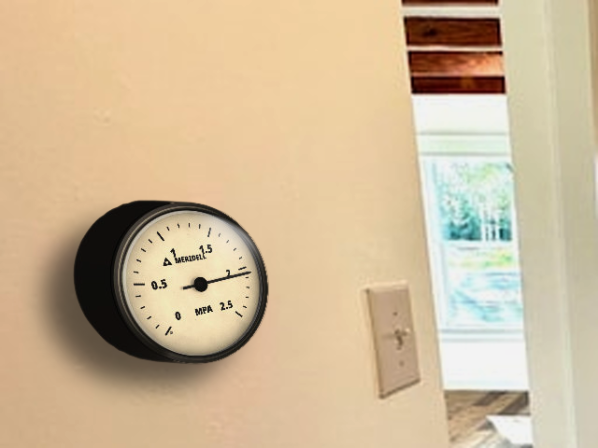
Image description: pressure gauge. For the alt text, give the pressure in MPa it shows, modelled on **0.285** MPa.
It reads **2.05** MPa
